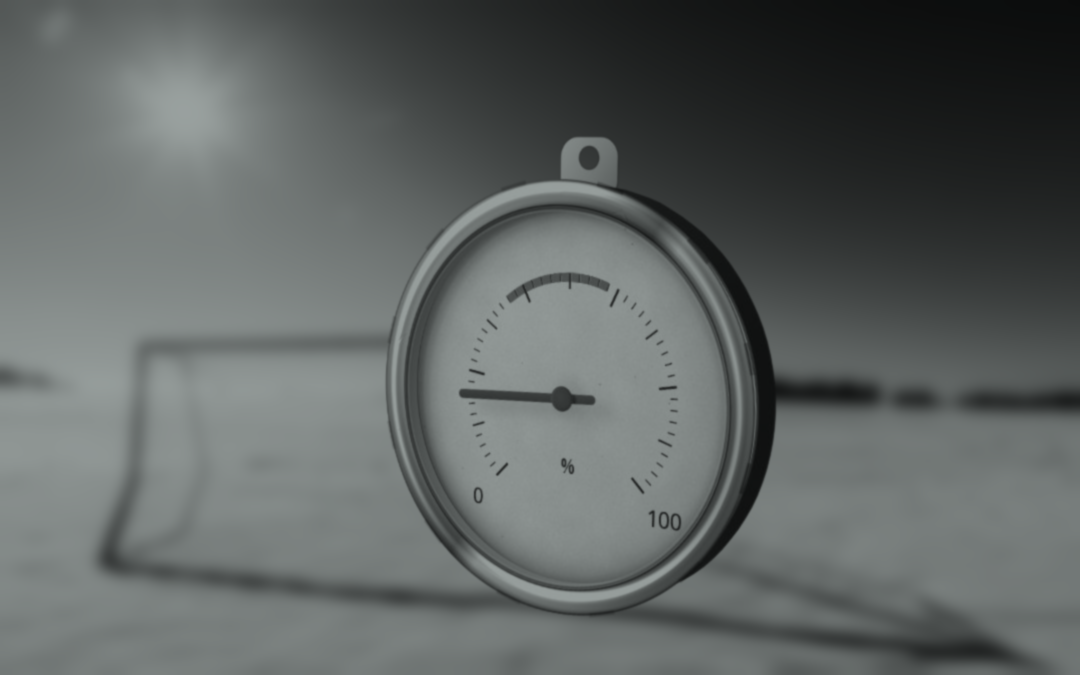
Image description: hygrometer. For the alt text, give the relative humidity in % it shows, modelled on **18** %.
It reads **16** %
